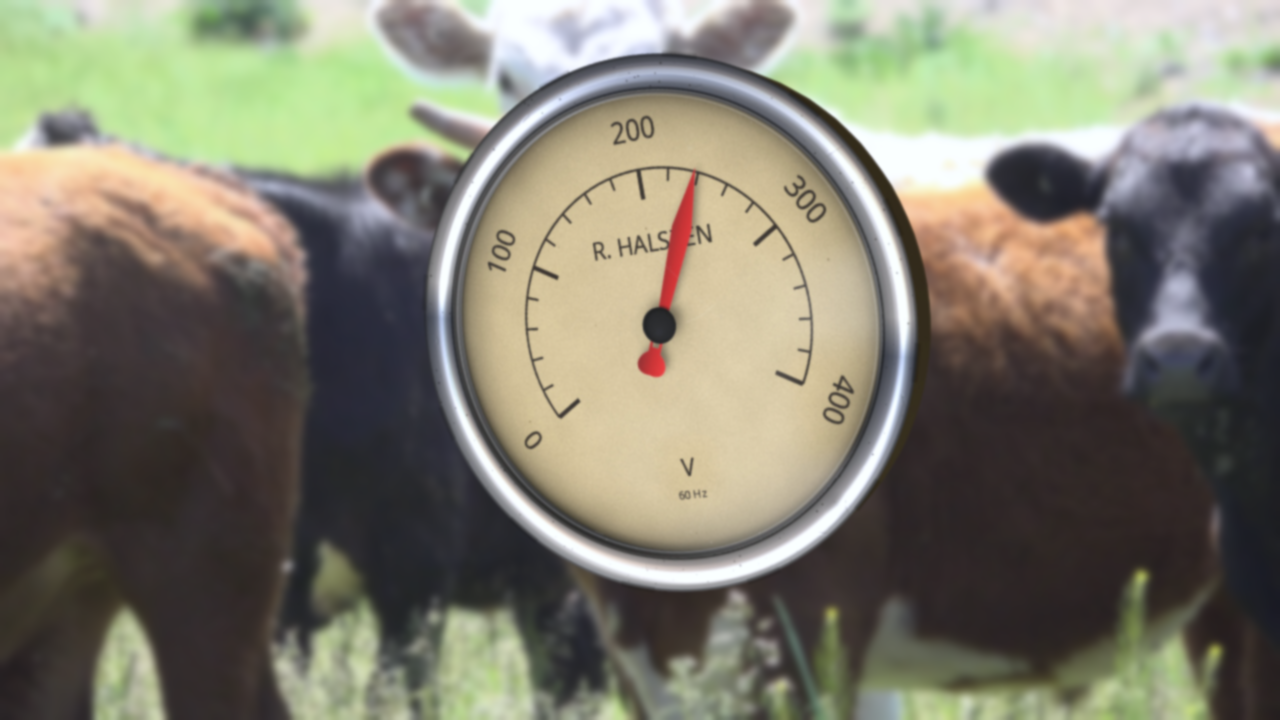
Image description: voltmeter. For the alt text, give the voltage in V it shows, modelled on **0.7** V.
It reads **240** V
